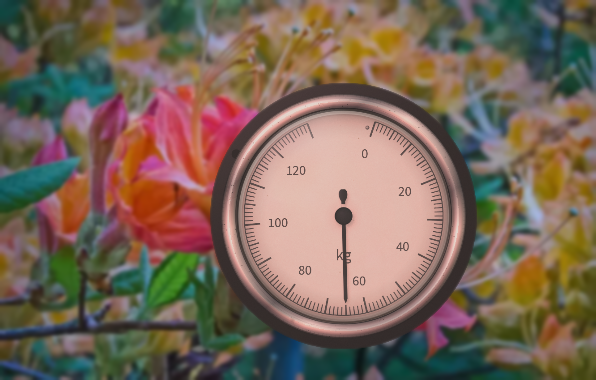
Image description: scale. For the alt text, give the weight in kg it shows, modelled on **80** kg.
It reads **65** kg
